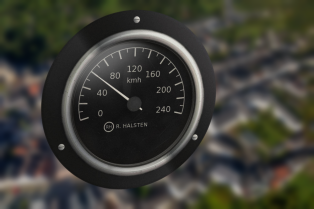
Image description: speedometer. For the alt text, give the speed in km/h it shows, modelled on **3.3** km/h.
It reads **60** km/h
